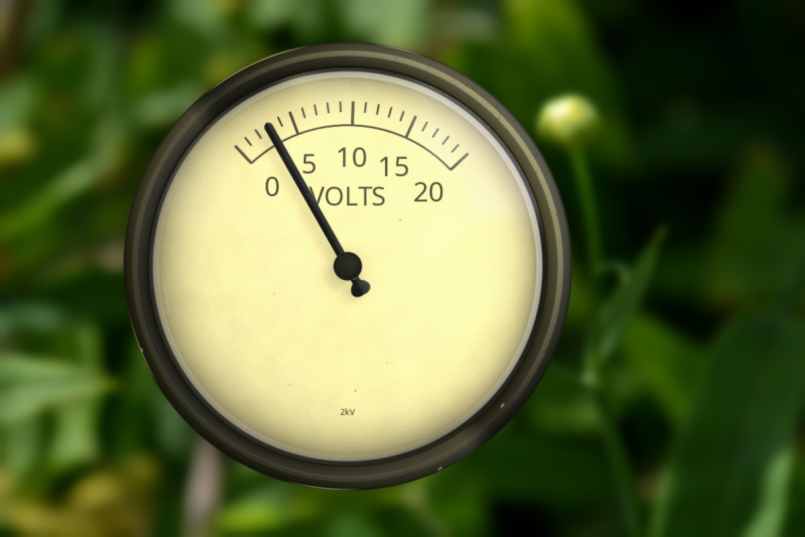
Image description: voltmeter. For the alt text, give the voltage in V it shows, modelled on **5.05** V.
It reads **3** V
